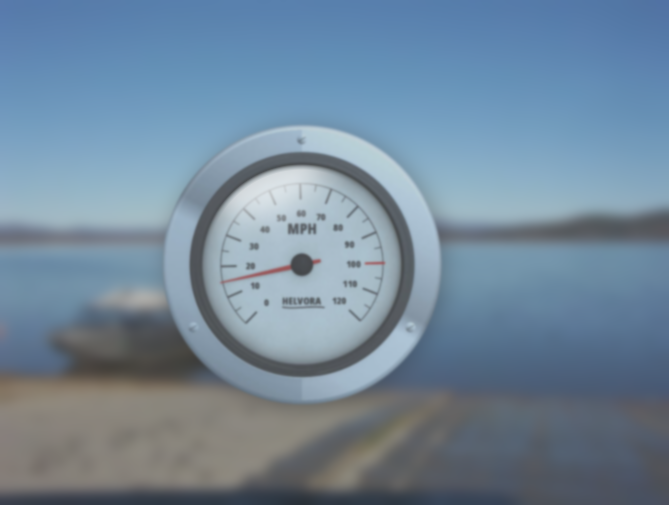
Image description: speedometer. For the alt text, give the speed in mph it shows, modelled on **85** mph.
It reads **15** mph
